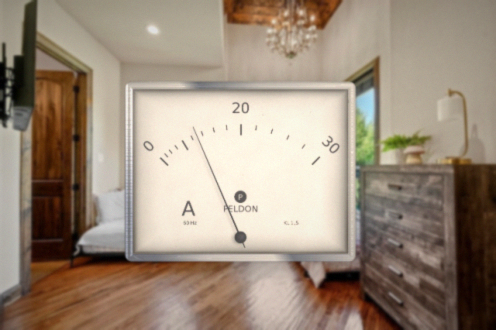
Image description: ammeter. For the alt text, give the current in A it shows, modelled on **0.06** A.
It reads **13** A
